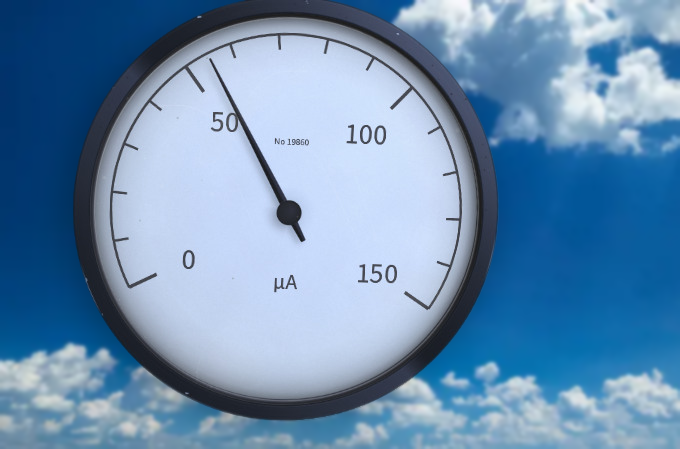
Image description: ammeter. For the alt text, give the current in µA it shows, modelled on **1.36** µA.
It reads **55** µA
